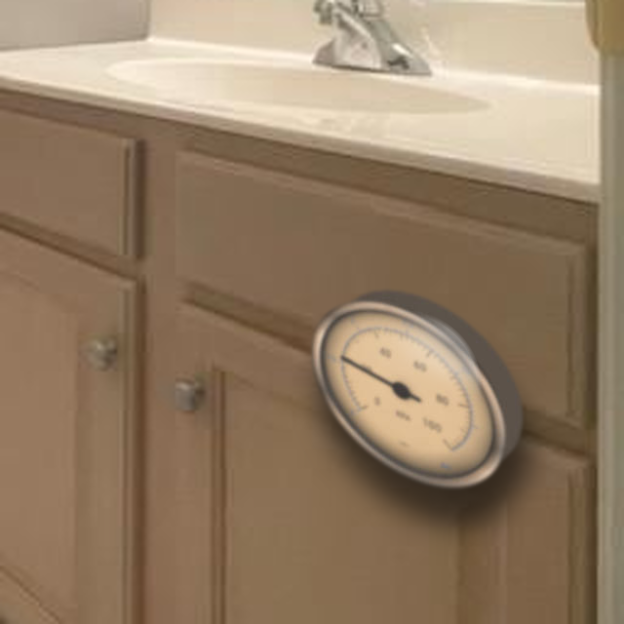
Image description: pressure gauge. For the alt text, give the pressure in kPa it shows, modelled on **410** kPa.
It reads **20** kPa
